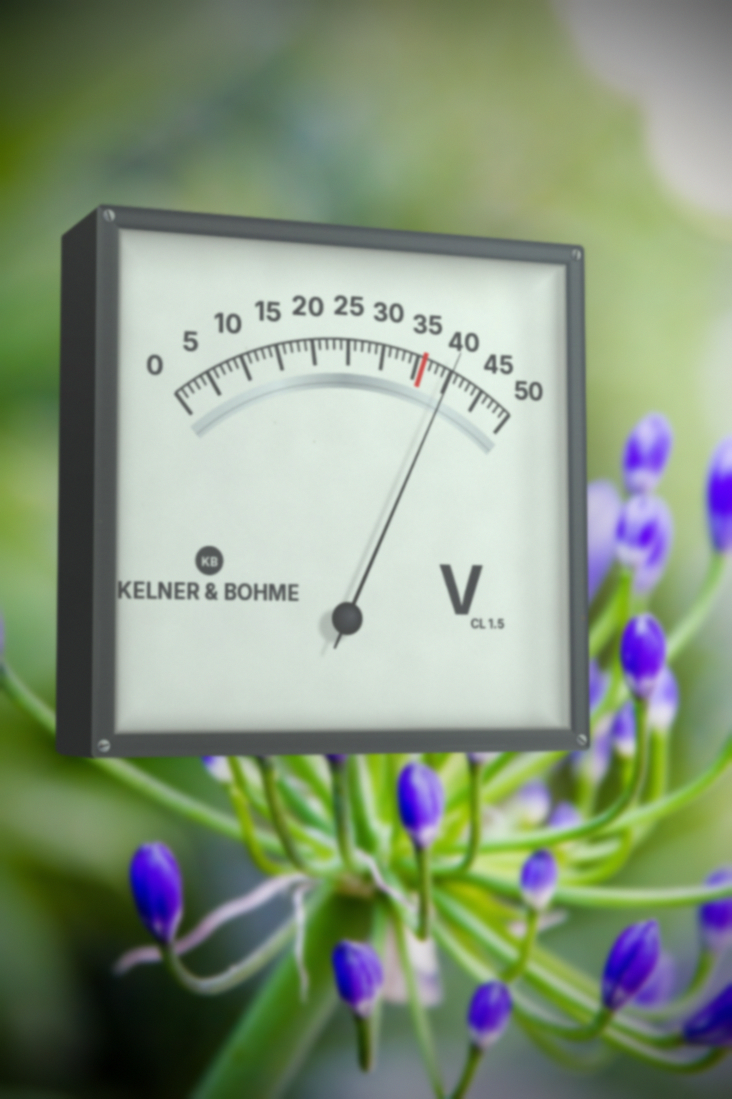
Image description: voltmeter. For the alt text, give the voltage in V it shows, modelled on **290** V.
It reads **40** V
